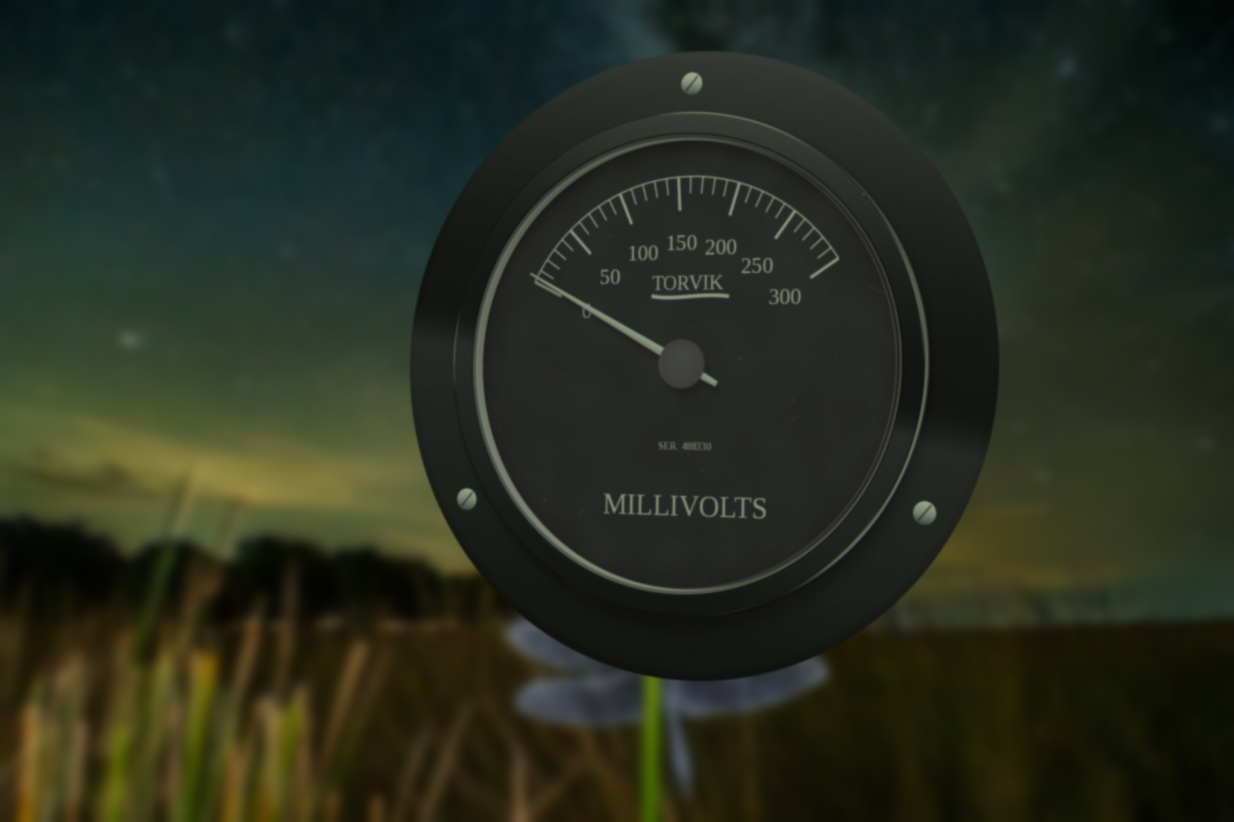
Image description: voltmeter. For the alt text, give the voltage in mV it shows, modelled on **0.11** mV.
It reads **5** mV
